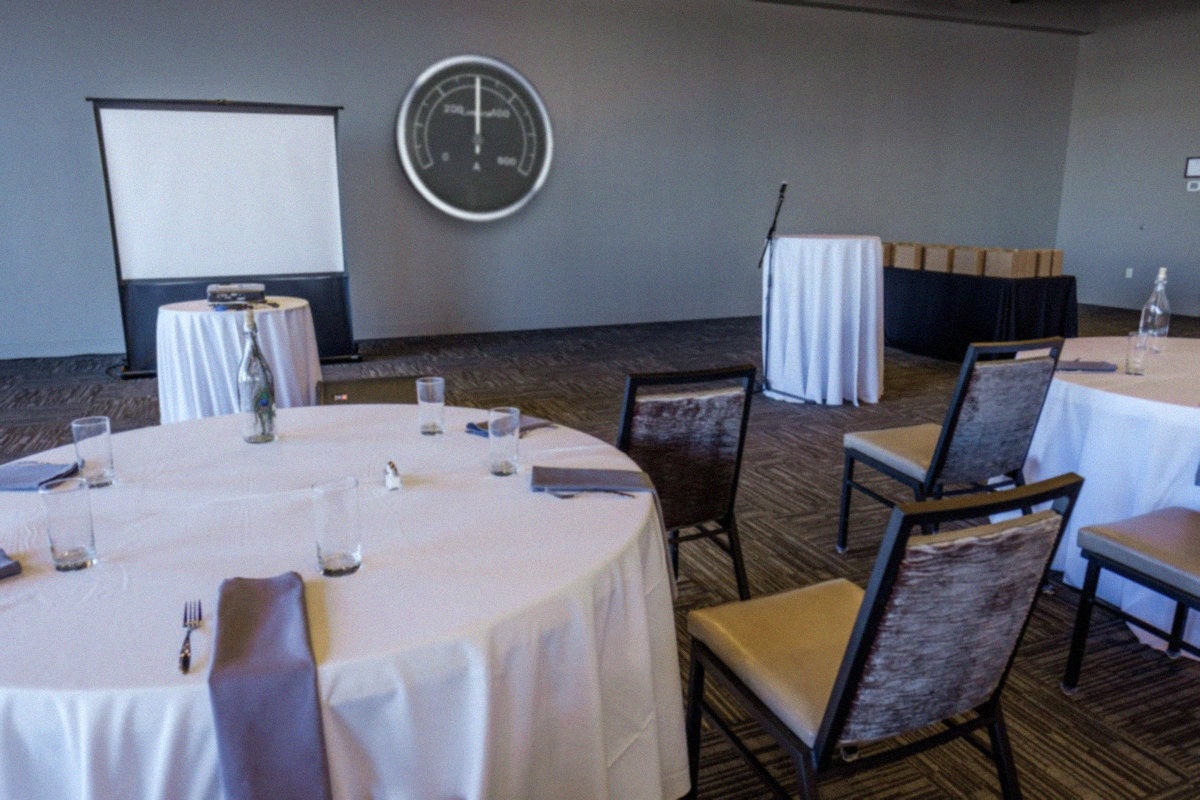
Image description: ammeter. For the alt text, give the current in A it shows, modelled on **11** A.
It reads **300** A
